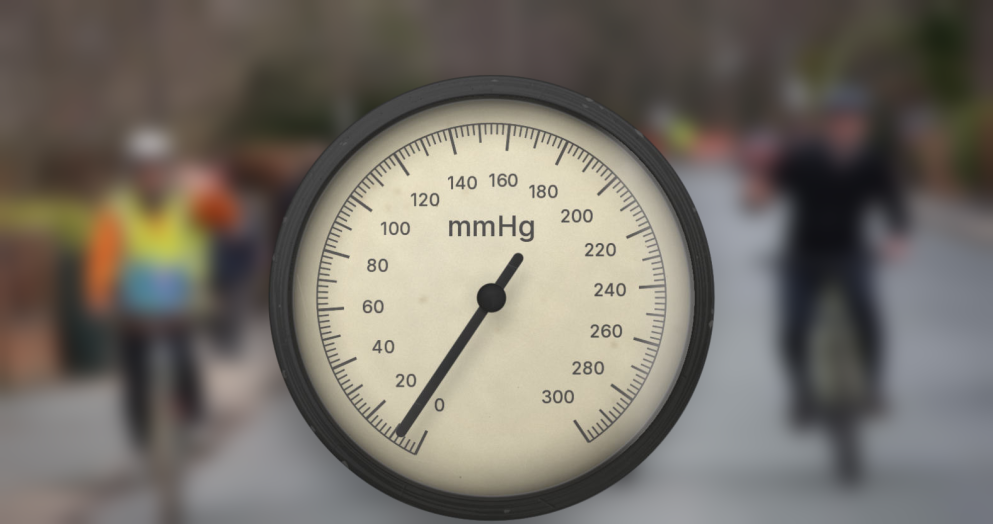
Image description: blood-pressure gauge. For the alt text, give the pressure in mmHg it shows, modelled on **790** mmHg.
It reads **8** mmHg
